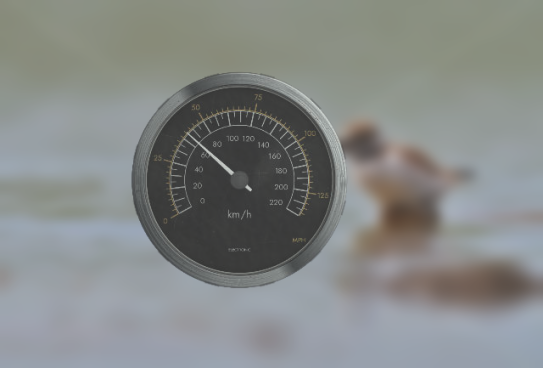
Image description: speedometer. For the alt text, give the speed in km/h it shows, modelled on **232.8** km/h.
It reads **65** km/h
